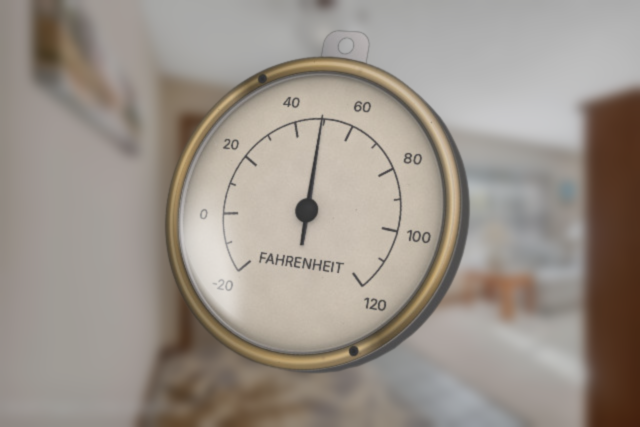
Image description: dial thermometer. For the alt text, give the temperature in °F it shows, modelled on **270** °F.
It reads **50** °F
